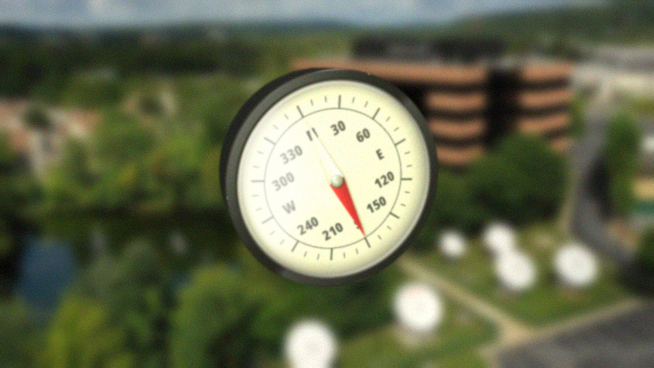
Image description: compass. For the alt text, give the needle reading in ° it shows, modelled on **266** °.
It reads **180** °
